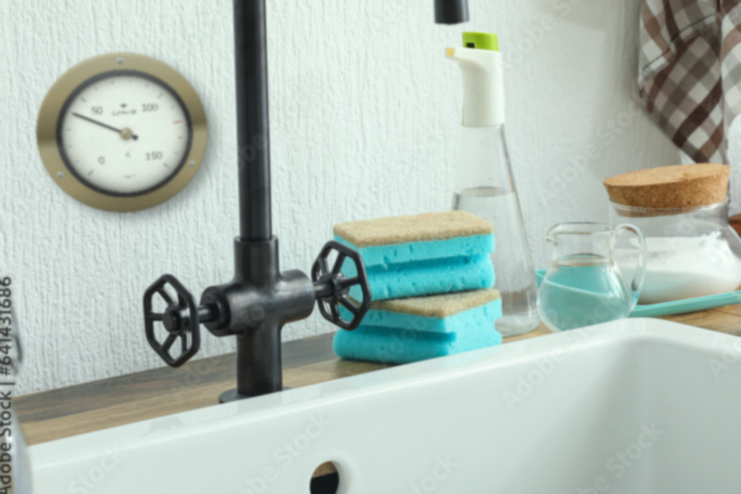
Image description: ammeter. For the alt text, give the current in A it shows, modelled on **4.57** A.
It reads **40** A
